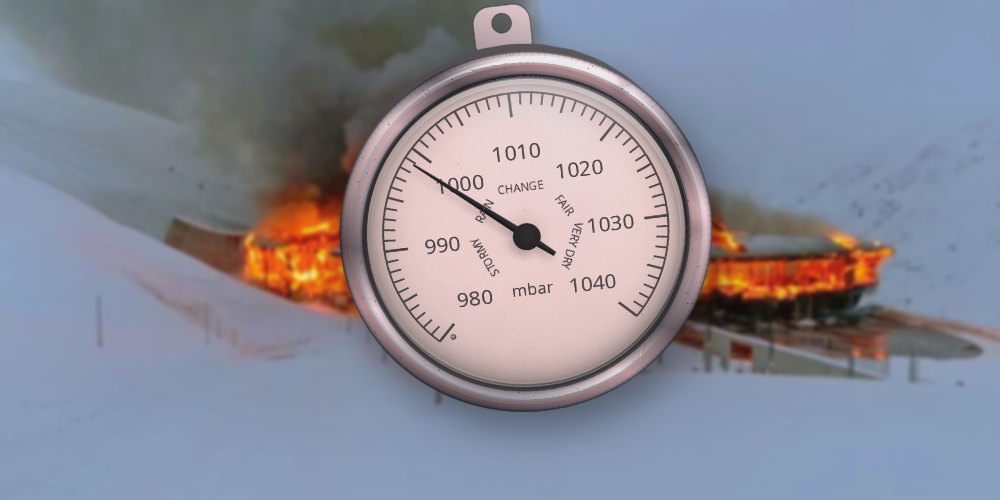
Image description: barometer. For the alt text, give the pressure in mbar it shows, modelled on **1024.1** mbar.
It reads **999** mbar
